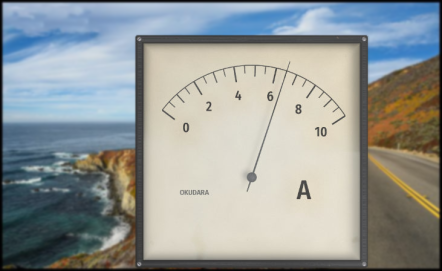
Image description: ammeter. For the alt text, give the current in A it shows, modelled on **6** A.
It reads **6.5** A
